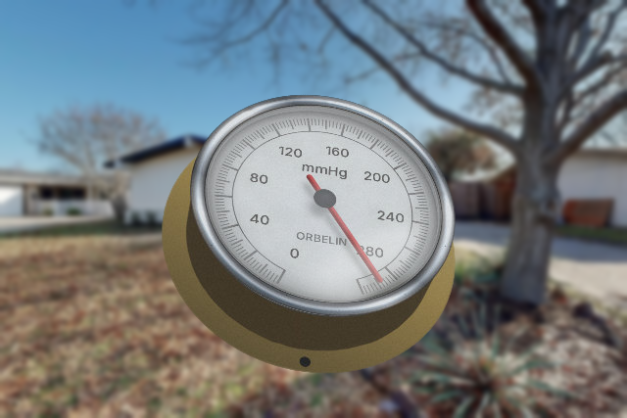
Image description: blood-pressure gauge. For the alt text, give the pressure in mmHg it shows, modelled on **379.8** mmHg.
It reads **290** mmHg
